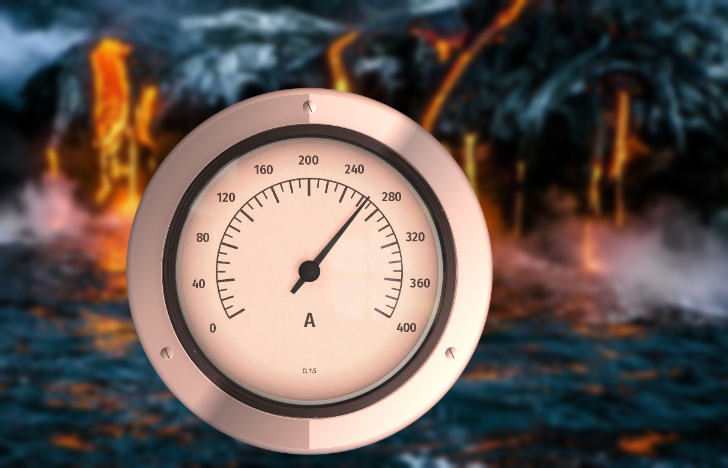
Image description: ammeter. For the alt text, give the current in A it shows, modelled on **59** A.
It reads **265** A
